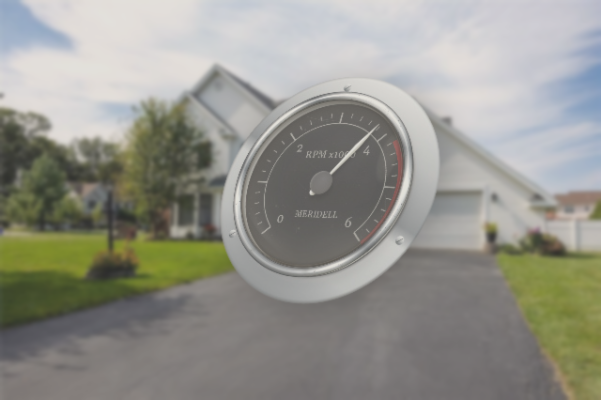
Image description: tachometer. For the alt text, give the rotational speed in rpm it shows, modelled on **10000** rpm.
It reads **3800** rpm
